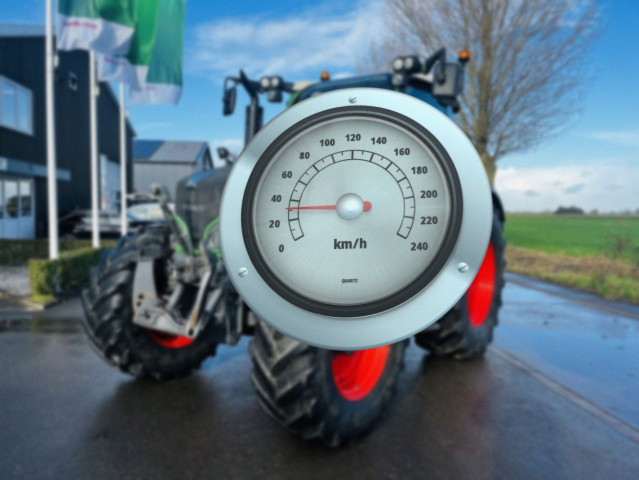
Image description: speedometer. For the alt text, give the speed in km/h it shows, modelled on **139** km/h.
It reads **30** km/h
